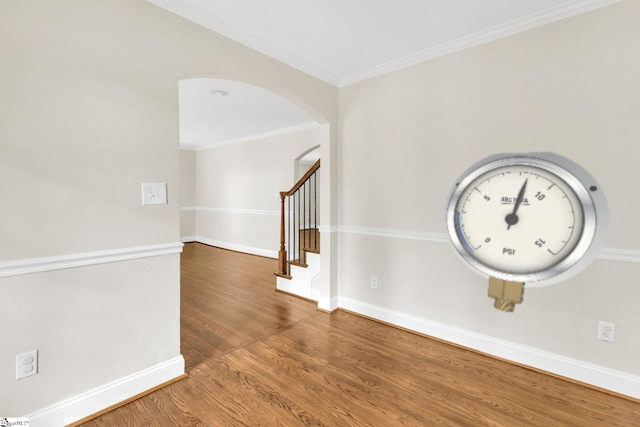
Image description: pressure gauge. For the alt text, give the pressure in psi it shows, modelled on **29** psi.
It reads **8.5** psi
